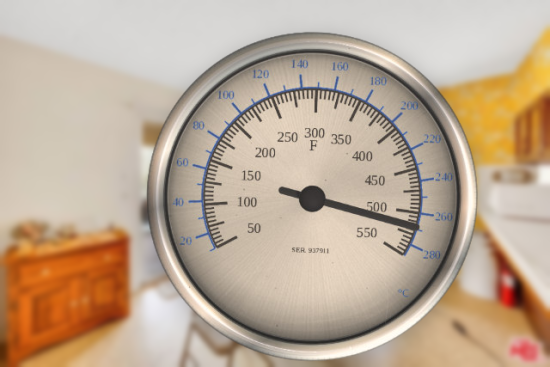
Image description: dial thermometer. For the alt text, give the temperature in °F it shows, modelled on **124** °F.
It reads **515** °F
